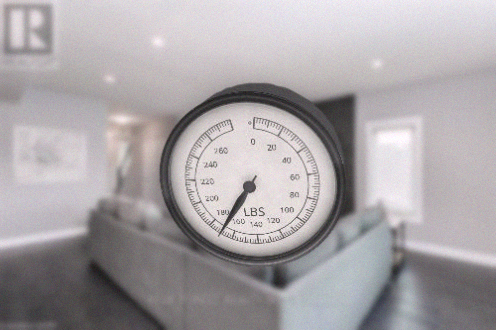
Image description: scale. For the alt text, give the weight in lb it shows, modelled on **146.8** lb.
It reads **170** lb
